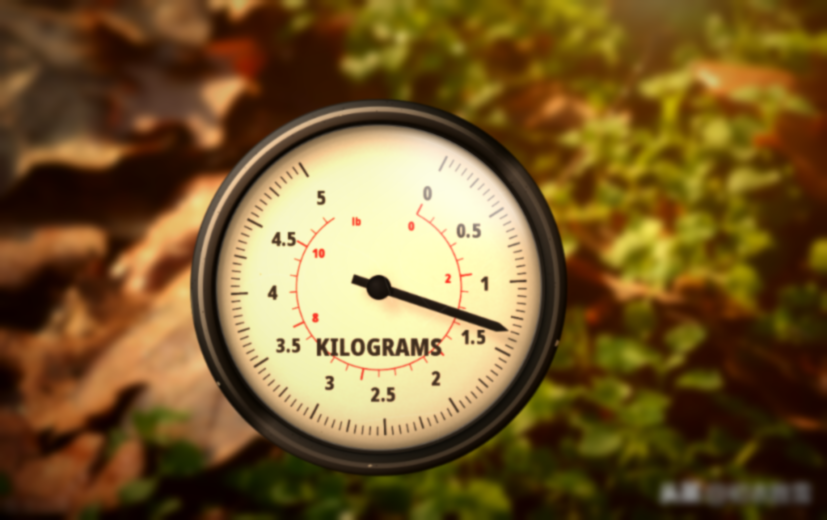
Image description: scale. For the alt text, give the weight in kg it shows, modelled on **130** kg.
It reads **1.35** kg
